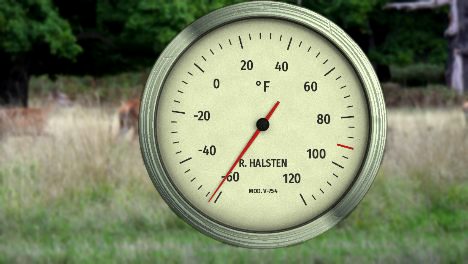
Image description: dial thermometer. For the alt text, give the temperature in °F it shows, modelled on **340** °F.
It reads **-58** °F
